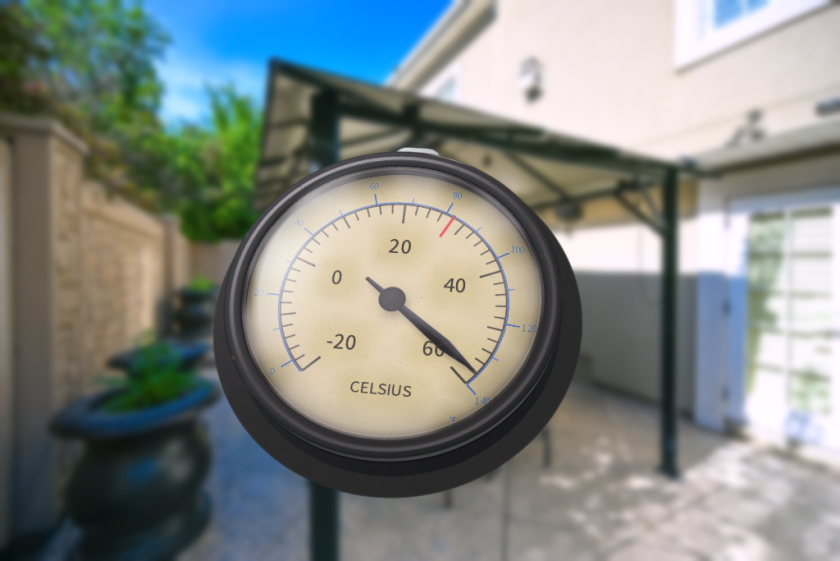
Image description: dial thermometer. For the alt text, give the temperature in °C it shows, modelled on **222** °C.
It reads **58** °C
